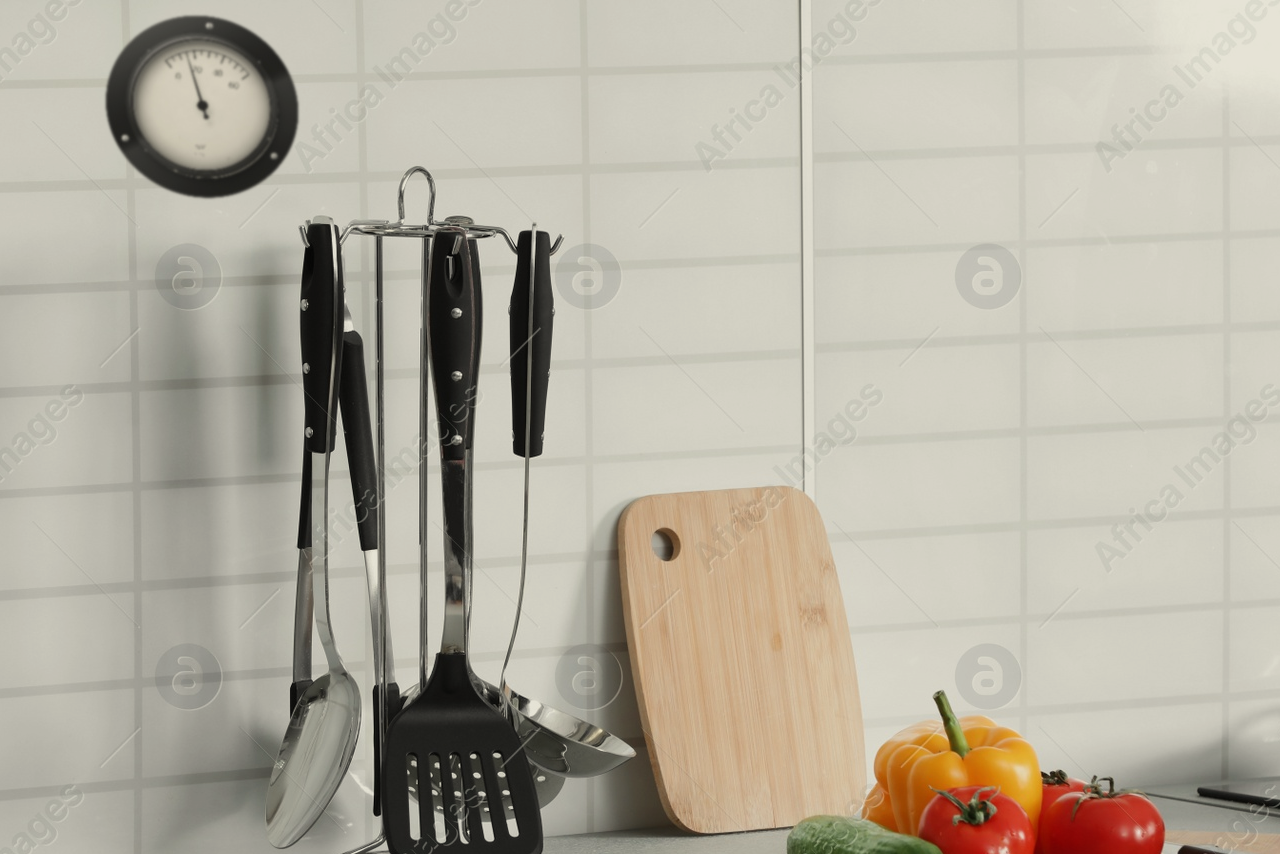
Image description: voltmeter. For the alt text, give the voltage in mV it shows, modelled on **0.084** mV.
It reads **15** mV
